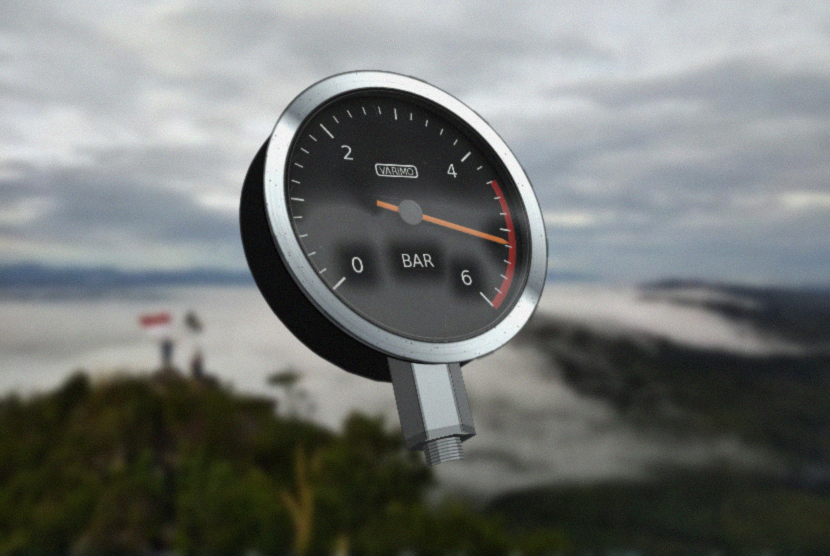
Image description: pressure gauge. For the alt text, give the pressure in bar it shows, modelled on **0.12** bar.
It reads **5.2** bar
